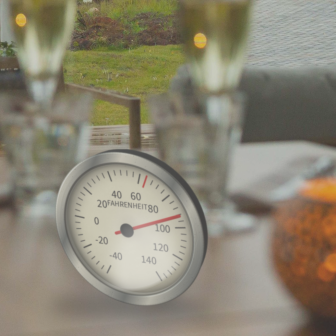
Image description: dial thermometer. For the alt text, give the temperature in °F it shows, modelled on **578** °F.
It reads **92** °F
